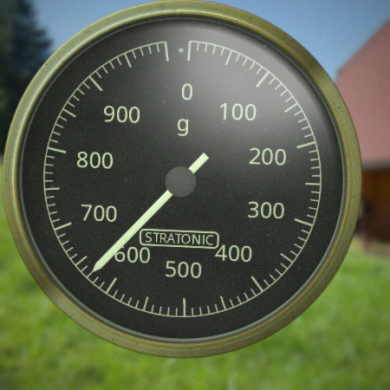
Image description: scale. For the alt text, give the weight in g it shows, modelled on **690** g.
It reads **630** g
